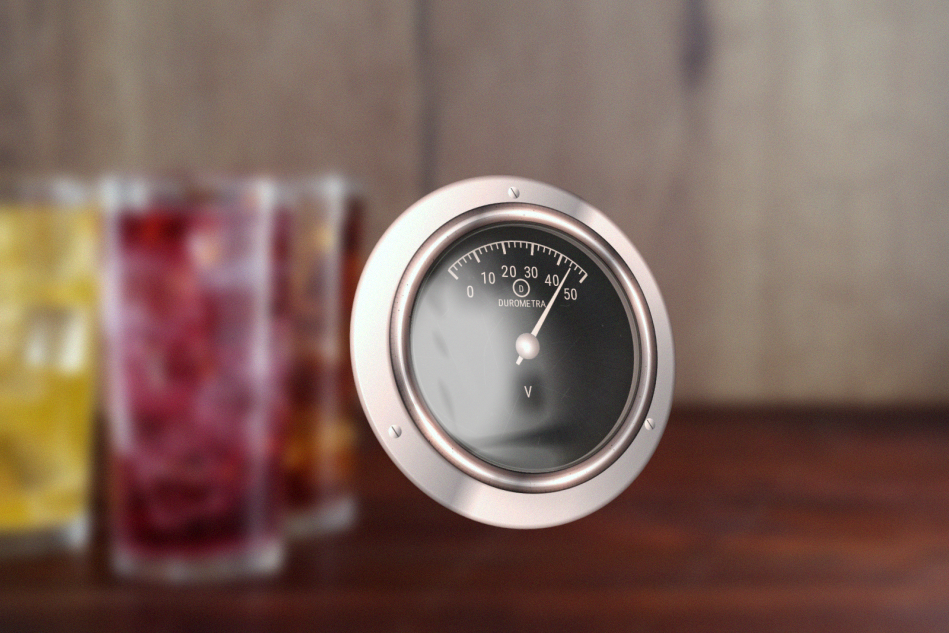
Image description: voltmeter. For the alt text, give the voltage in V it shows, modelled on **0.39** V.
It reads **44** V
